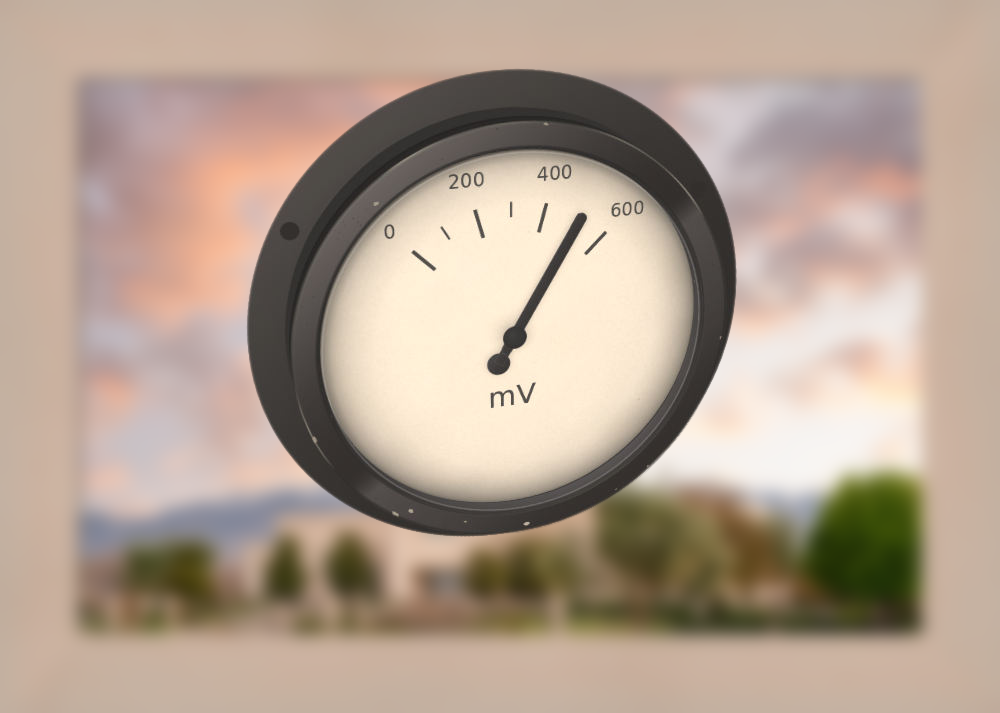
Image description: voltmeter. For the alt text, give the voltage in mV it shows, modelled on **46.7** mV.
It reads **500** mV
